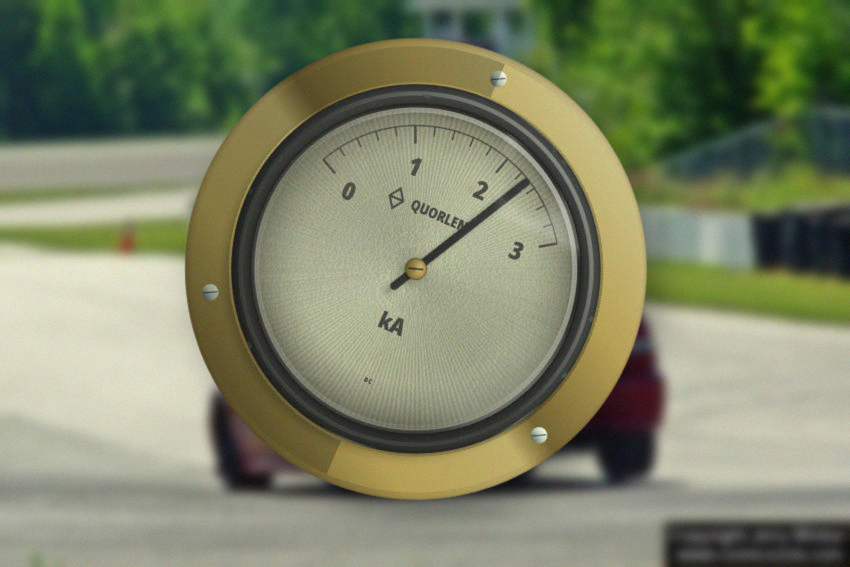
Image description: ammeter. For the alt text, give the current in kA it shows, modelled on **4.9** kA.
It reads **2.3** kA
